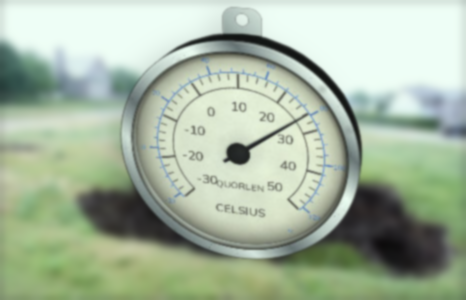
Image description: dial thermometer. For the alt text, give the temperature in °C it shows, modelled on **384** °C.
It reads **26** °C
